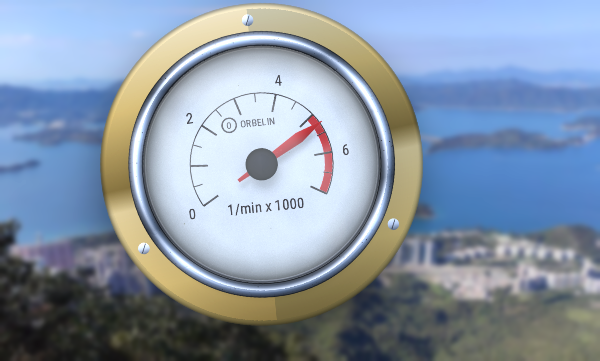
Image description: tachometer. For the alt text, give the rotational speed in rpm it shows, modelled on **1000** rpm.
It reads **5250** rpm
